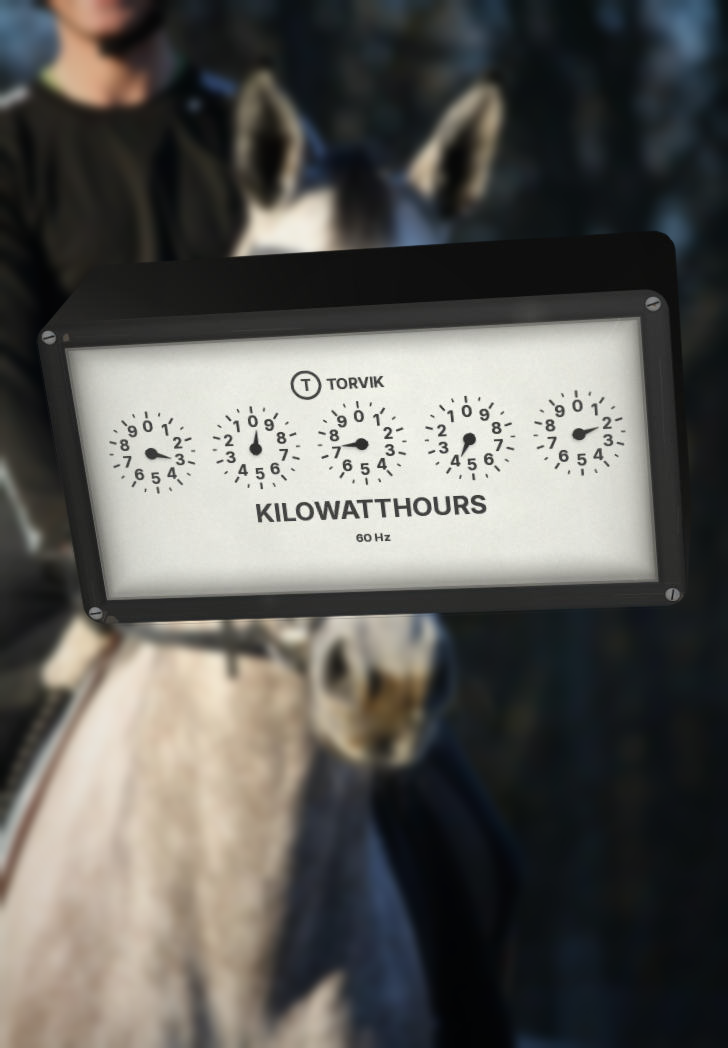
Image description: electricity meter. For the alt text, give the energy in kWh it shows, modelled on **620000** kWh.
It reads **29742** kWh
